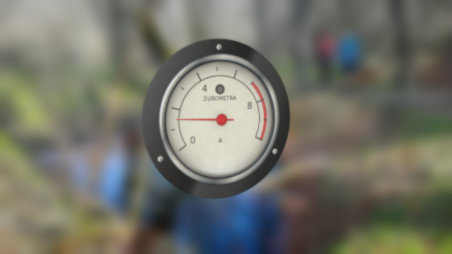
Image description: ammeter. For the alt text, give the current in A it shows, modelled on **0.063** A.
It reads **1.5** A
